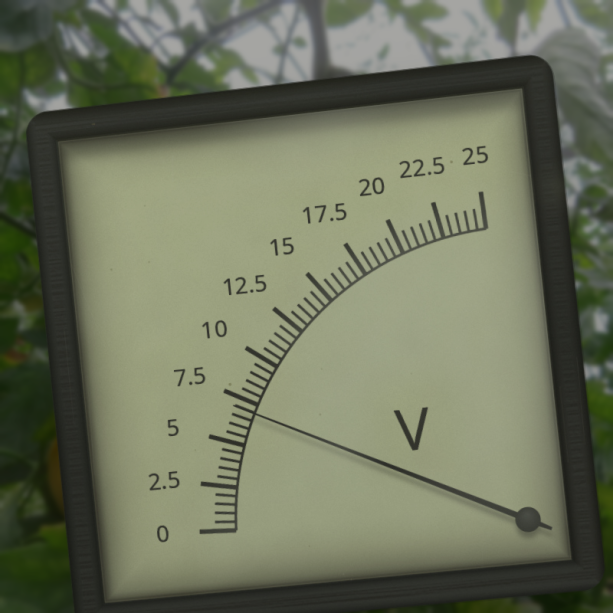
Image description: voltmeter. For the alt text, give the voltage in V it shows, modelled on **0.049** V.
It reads **7** V
